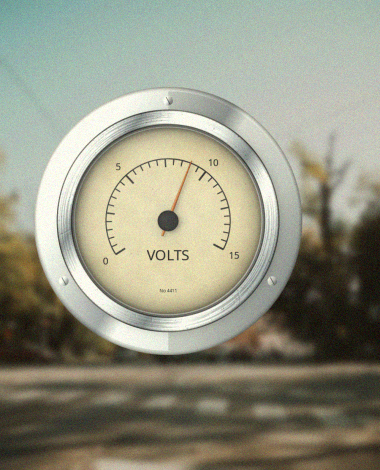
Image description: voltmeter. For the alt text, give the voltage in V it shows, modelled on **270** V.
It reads **9** V
